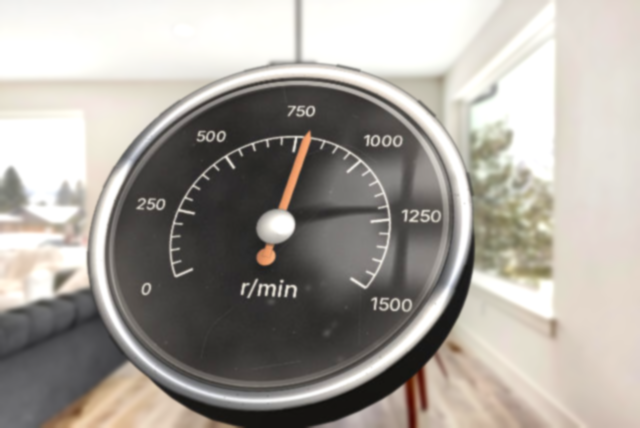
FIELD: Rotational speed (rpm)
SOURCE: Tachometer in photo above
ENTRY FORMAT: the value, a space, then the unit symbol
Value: 800 rpm
